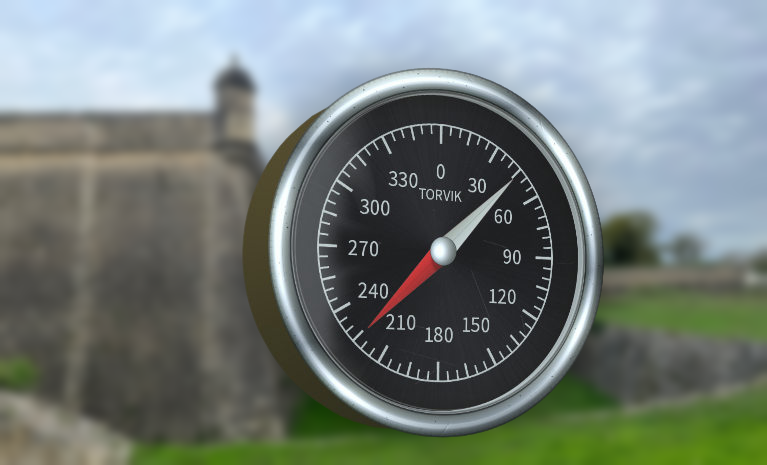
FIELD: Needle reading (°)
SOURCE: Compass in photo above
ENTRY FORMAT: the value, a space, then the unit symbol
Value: 225 °
